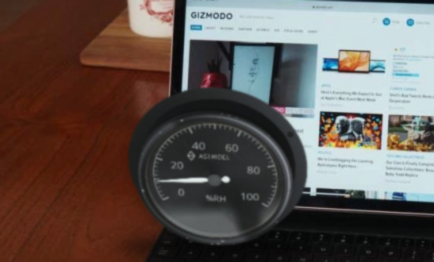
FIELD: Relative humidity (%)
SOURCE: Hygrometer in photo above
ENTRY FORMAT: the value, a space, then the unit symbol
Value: 10 %
